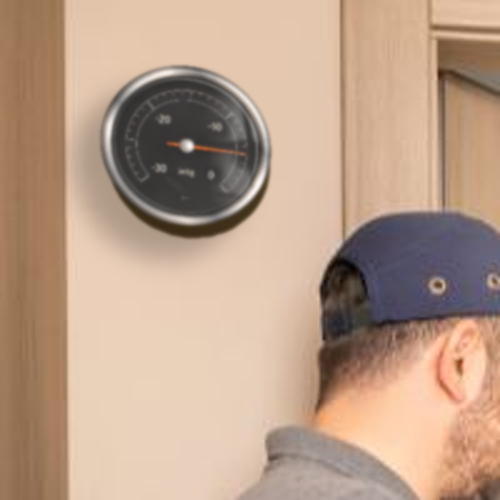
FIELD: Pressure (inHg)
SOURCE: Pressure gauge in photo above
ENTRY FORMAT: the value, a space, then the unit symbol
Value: -5 inHg
